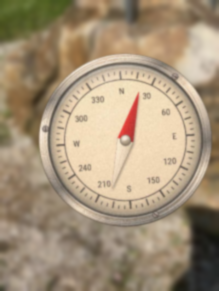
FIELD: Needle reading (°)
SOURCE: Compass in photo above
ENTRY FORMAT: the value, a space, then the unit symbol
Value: 20 °
